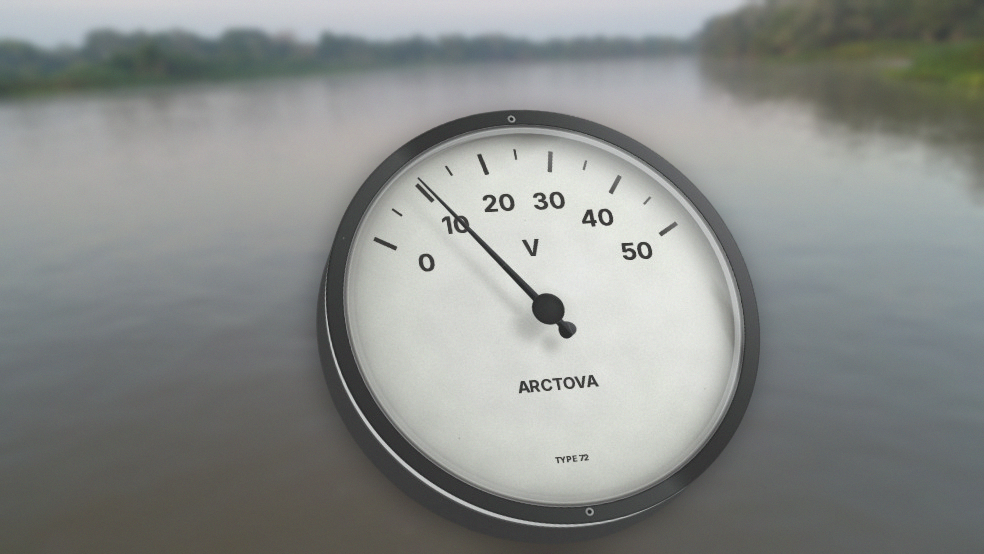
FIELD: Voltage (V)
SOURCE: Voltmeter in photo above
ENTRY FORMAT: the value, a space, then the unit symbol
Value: 10 V
